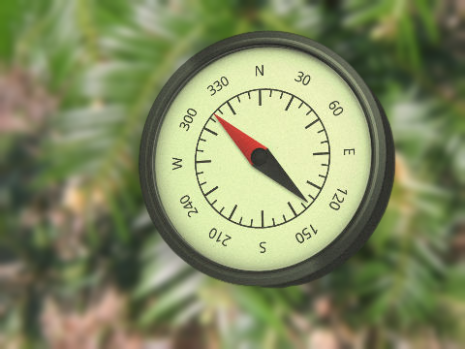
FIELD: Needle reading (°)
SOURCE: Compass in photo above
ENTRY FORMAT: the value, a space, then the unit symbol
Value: 315 °
